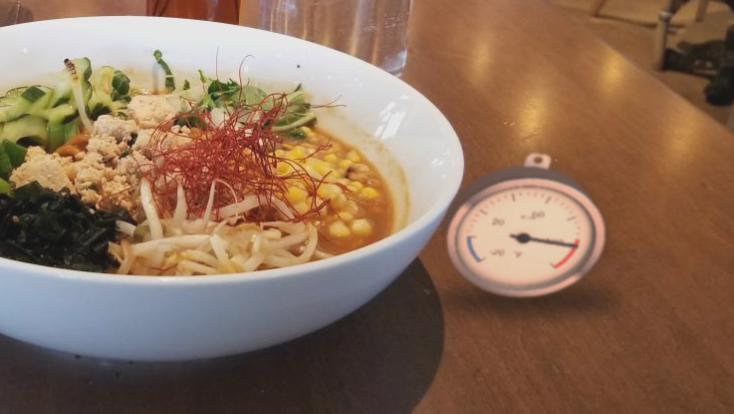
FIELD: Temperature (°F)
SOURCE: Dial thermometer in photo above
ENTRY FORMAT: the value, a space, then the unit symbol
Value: 100 °F
